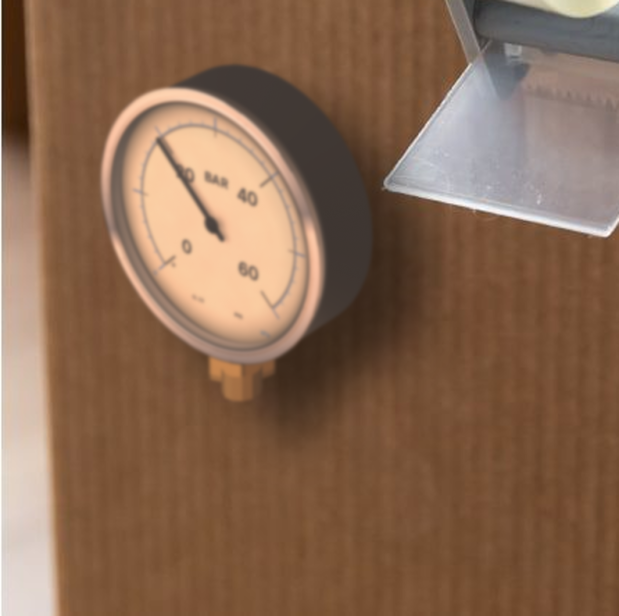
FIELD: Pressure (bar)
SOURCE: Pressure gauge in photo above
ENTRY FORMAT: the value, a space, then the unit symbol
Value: 20 bar
